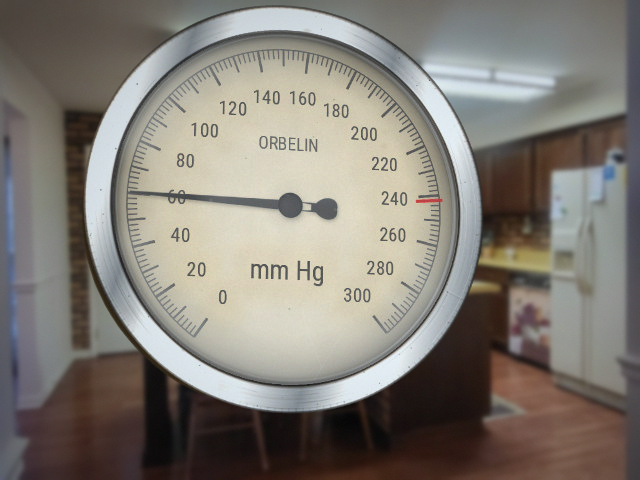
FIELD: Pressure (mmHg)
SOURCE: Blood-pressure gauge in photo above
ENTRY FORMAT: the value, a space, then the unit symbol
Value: 60 mmHg
